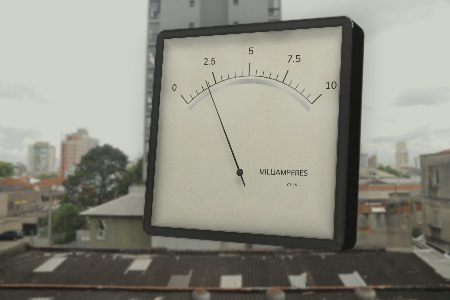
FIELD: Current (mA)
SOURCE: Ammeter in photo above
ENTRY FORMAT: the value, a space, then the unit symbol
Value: 2 mA
